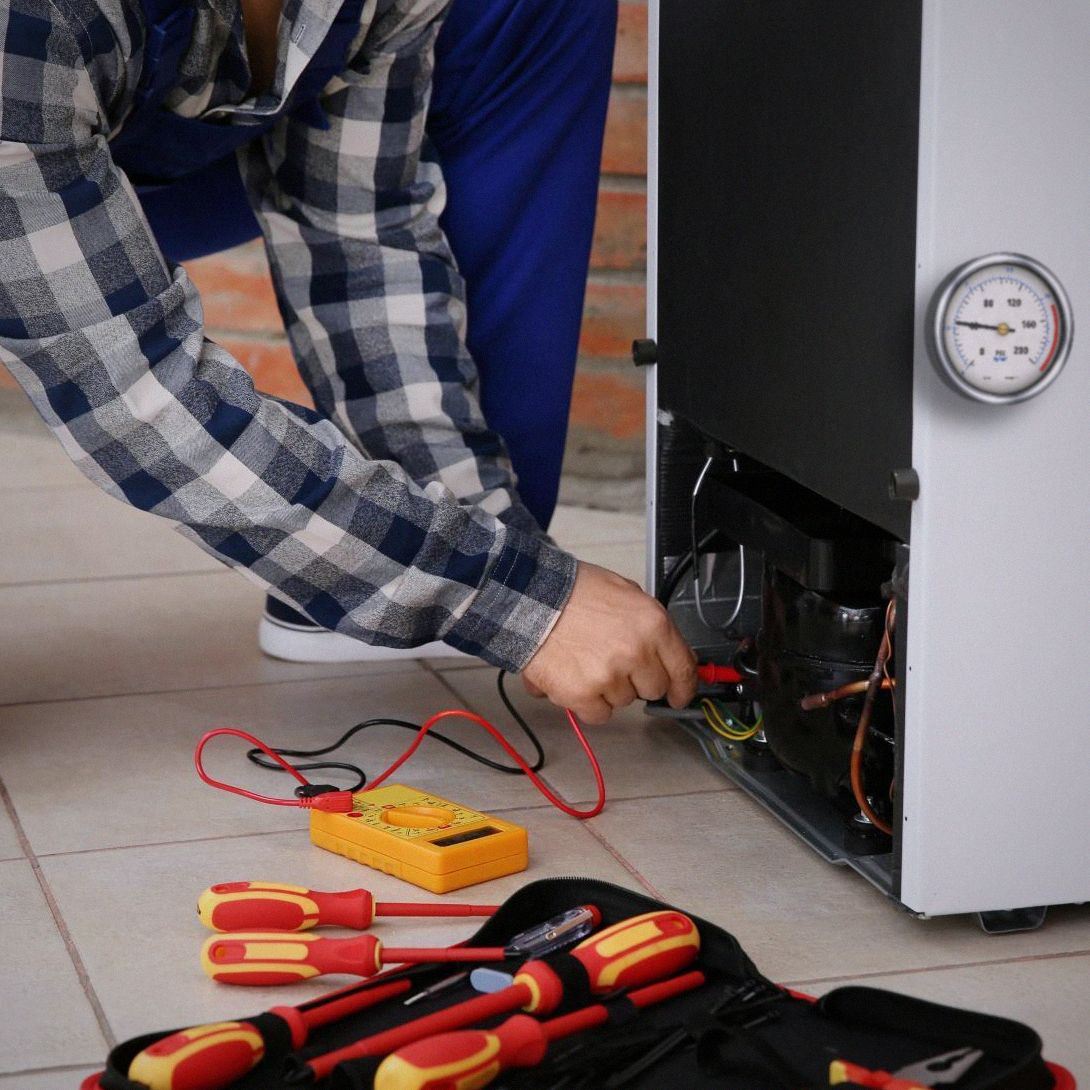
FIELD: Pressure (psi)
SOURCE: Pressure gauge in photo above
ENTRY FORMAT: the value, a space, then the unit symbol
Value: 40 psi
